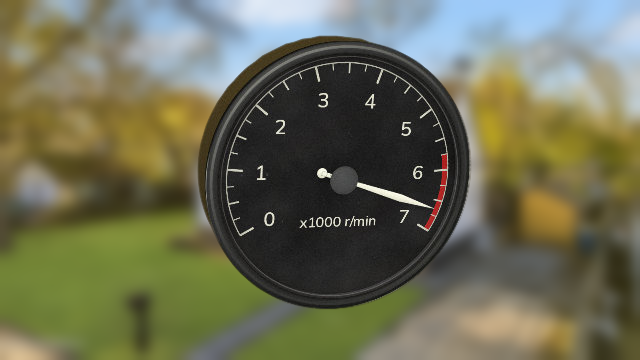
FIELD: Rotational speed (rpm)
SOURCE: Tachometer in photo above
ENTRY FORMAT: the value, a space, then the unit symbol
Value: 6625 rpm
